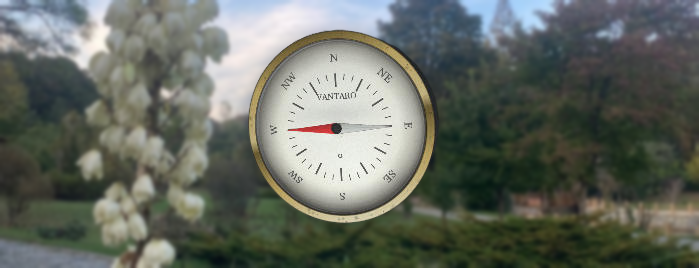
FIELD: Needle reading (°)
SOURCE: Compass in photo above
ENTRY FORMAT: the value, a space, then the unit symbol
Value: 270 °
